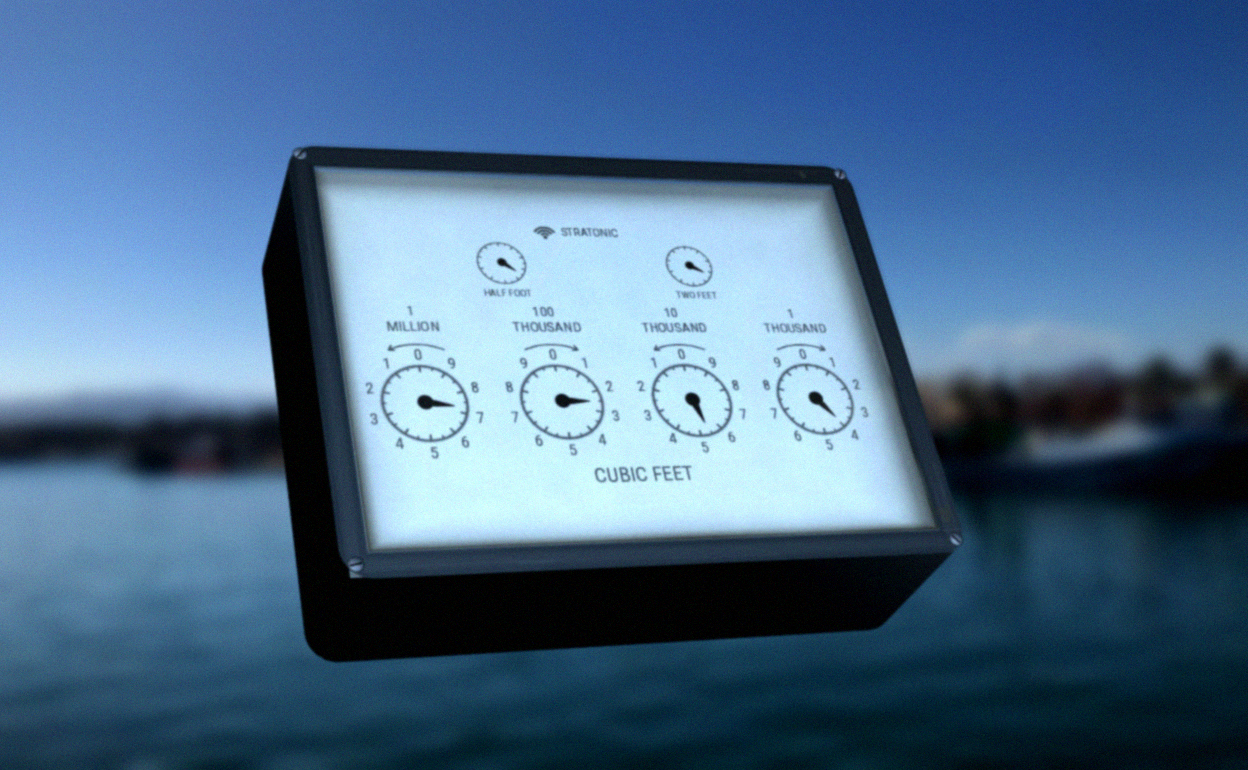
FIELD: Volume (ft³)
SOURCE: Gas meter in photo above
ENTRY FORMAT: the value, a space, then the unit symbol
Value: 725400 ft³
